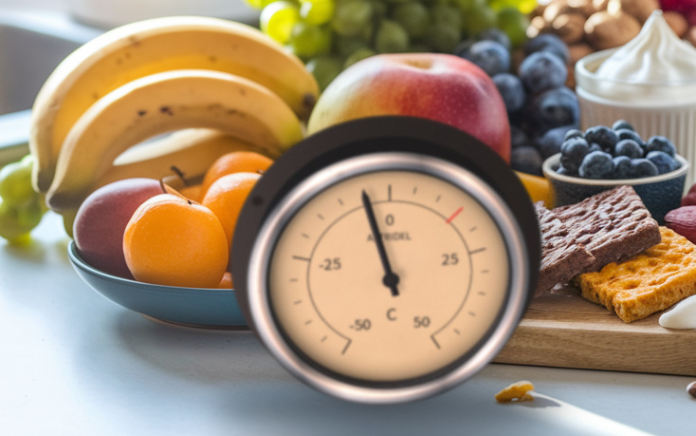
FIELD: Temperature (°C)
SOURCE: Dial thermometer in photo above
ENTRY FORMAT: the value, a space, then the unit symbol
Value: -5 °C
